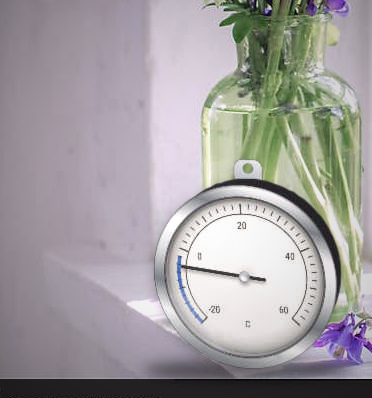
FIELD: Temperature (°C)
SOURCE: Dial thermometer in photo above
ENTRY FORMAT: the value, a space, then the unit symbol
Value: -4 °C
